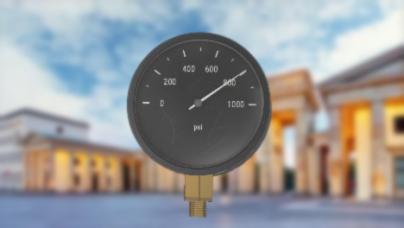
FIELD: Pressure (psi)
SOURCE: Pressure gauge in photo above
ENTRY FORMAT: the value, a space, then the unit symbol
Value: 800 psi
